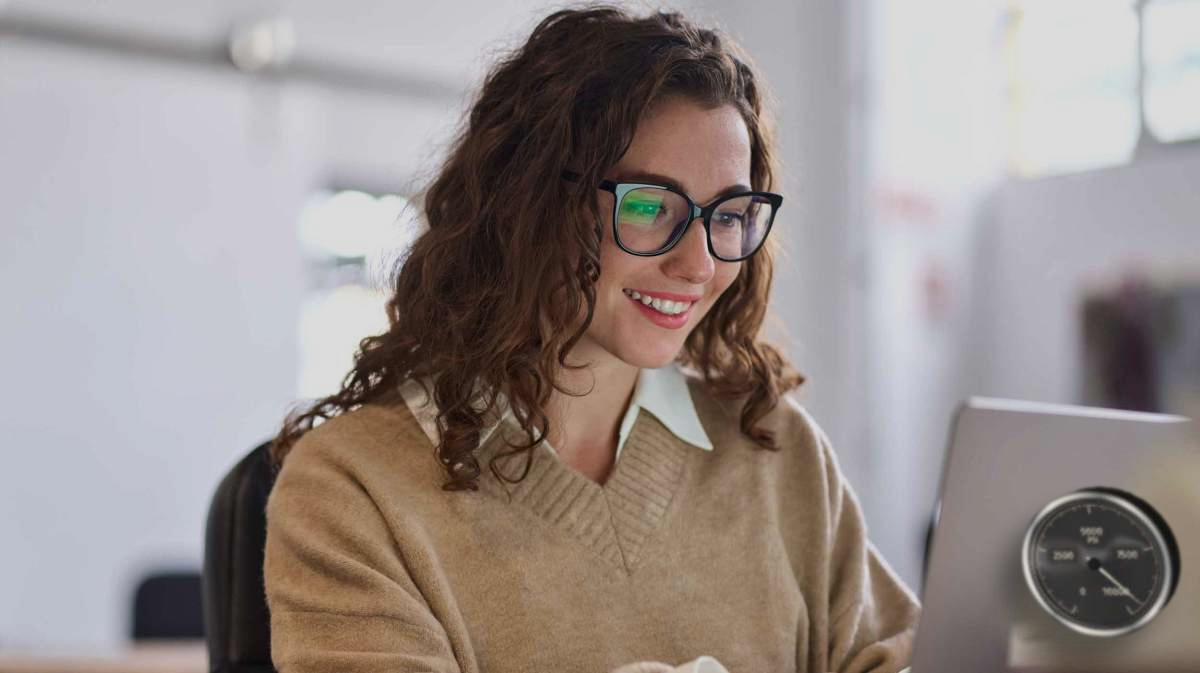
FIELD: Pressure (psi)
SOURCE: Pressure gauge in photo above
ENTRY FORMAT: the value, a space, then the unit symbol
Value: 9500 psi
